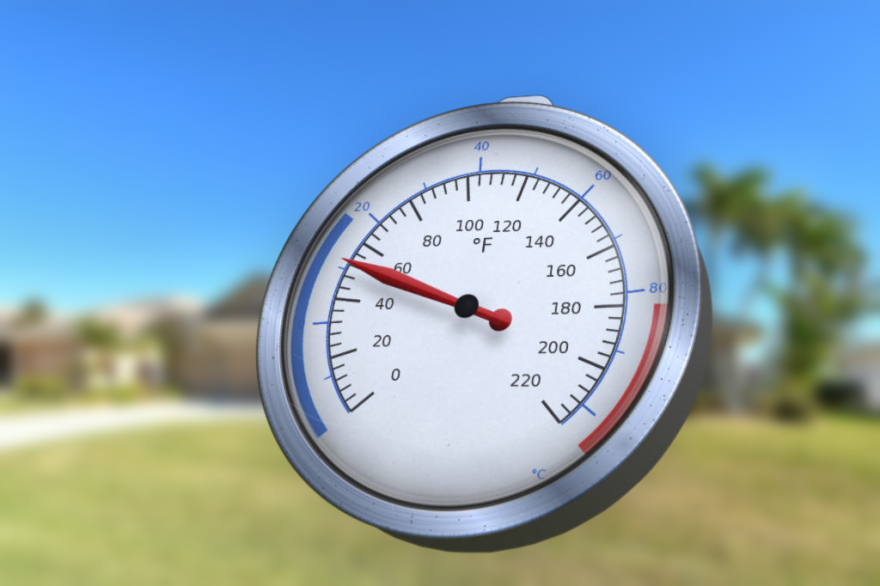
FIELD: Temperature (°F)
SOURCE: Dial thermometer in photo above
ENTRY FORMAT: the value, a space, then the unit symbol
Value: 52 °F
